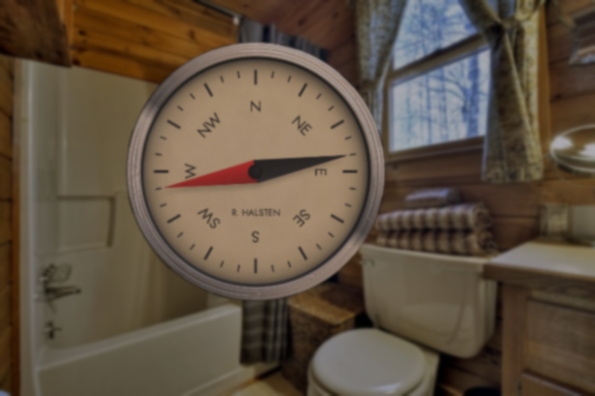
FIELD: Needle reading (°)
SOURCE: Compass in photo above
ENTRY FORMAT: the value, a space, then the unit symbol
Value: 260 °
